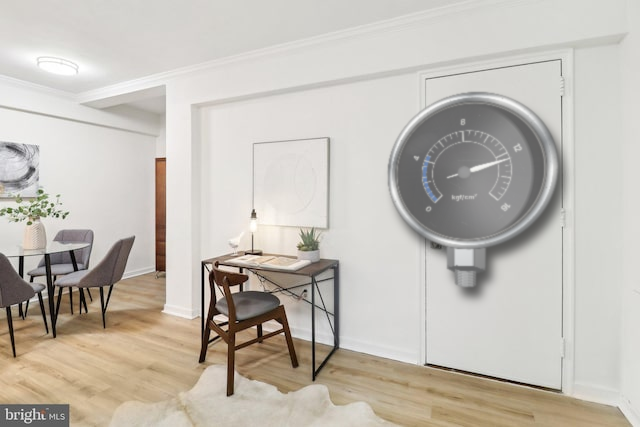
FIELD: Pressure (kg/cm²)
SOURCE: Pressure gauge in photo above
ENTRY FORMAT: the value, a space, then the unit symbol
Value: 12.5 kg/cm²
